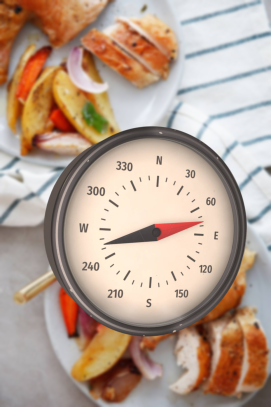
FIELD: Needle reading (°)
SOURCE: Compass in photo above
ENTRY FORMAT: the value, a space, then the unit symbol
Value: 75 °
